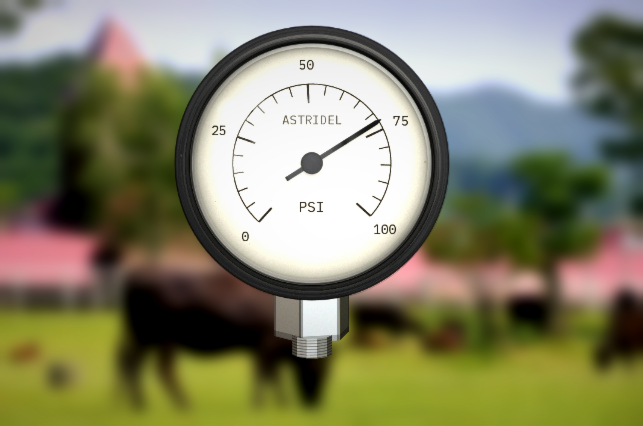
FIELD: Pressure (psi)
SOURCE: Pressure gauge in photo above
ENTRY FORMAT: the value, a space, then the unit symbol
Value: 72.5 psi
